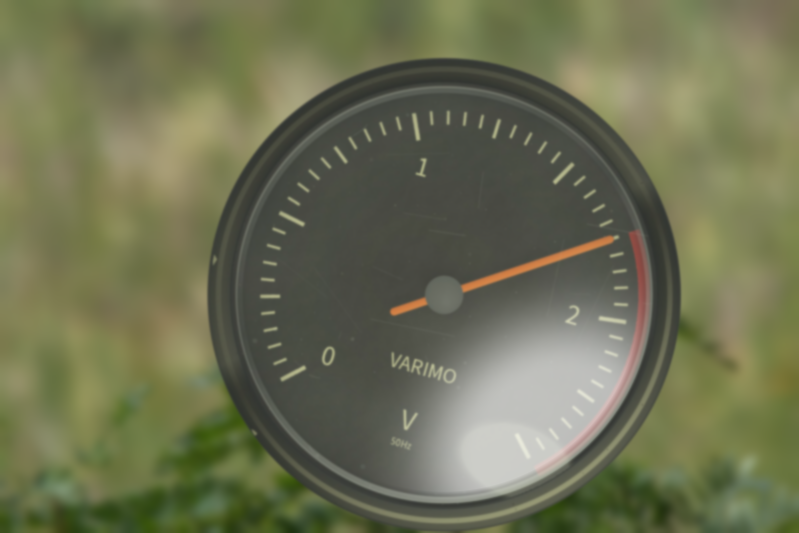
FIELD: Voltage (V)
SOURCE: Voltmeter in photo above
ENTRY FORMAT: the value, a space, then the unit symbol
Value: 1.75 V
